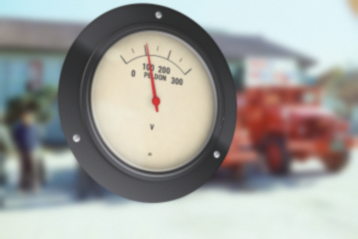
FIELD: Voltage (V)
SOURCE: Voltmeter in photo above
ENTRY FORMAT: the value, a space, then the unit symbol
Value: 100 V
